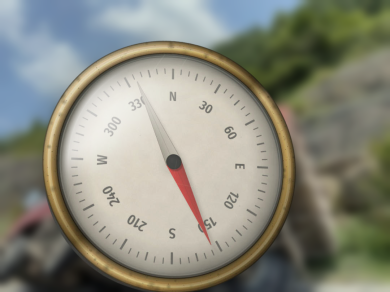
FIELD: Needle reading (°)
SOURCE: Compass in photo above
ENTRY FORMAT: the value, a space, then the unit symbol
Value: 155 °
